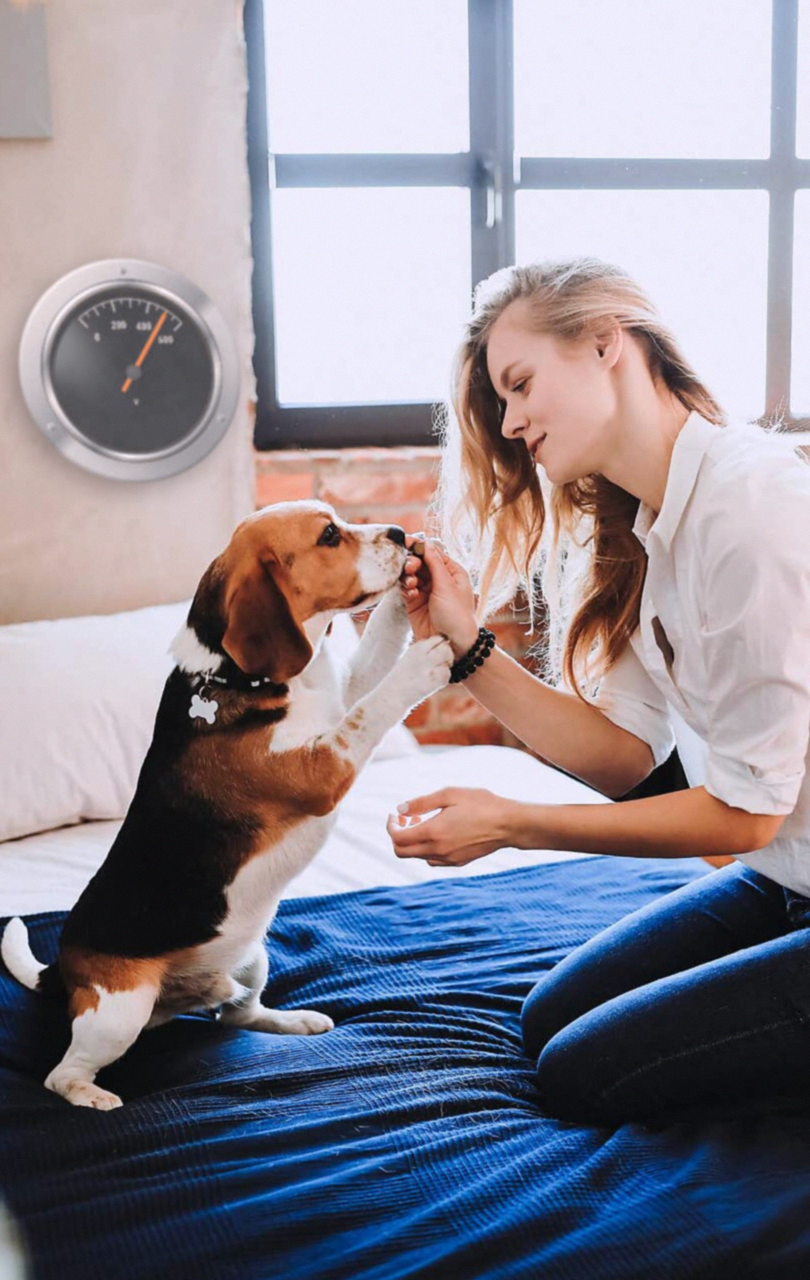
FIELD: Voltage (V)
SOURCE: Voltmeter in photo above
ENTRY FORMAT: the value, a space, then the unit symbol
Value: 500 V
